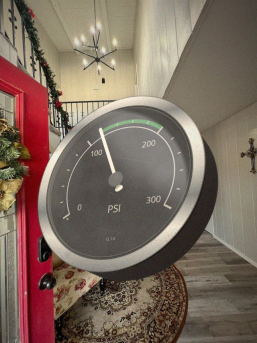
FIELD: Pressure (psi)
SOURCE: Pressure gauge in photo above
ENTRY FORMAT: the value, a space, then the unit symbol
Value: 120 psi
